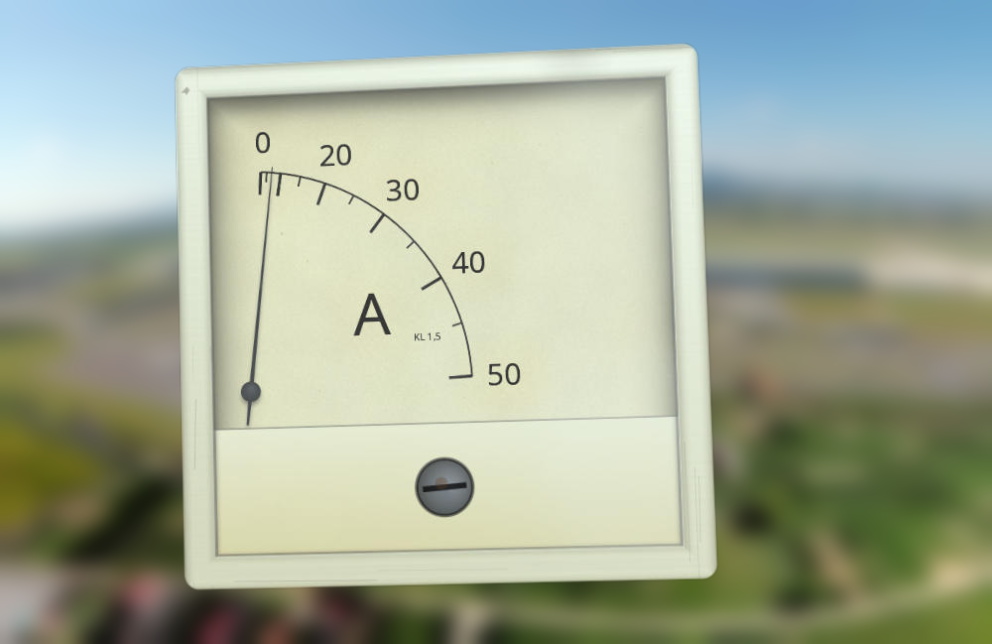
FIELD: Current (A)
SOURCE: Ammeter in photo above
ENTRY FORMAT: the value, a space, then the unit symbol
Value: 7.5 A
